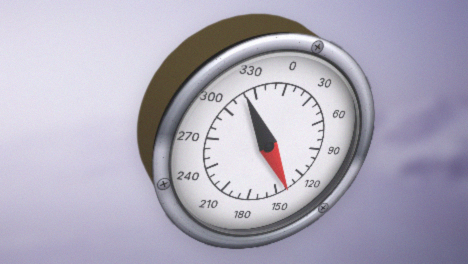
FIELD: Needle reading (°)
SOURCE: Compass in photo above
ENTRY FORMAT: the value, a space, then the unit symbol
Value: 140 °
